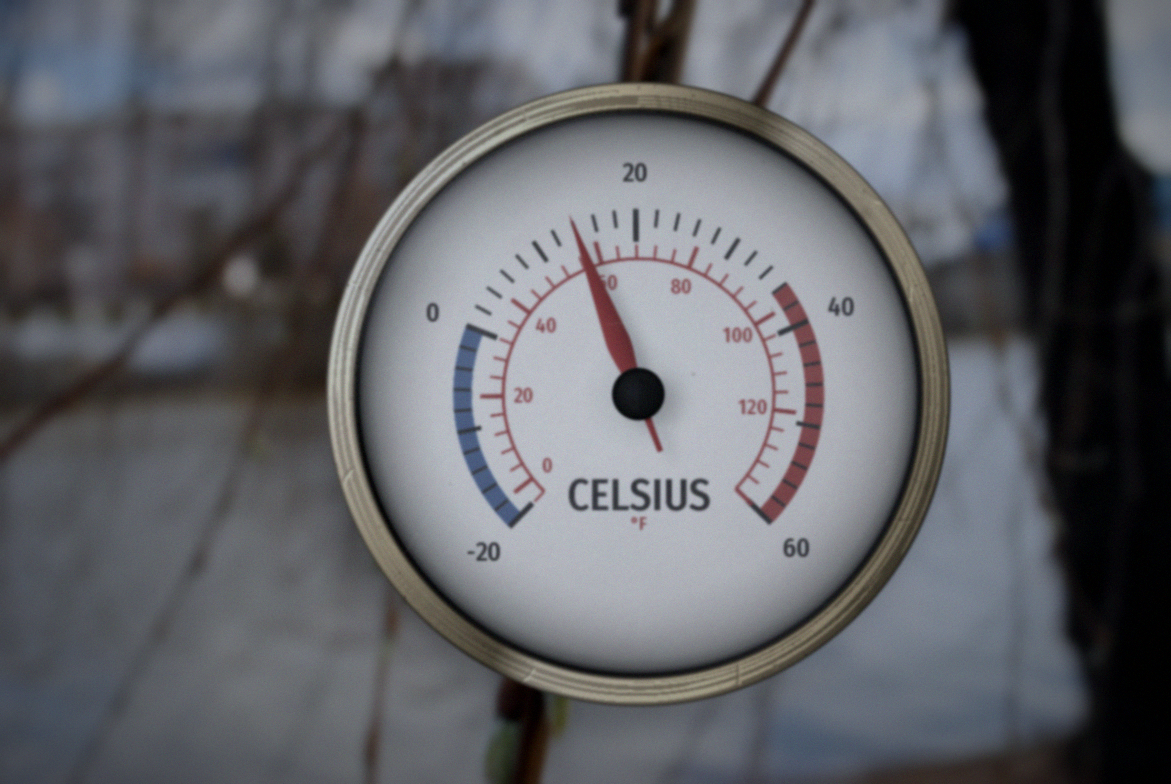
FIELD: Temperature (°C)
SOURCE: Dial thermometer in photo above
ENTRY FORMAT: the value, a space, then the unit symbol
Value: 14 °C
